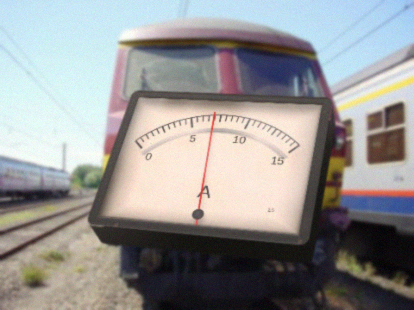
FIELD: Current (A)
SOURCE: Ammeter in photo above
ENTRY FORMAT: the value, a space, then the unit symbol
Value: 7 A
